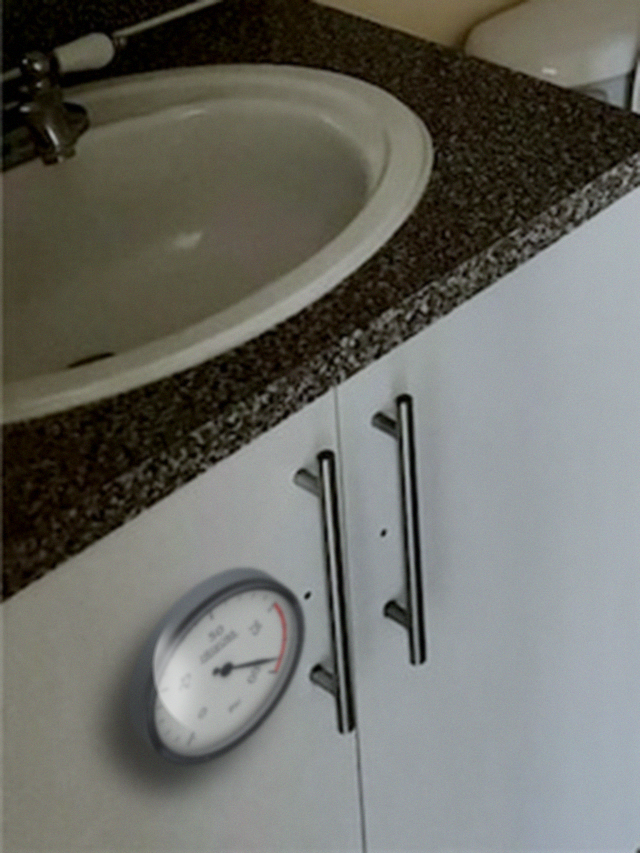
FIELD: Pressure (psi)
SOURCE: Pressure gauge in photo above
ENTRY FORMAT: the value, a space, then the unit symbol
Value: 95 psi
